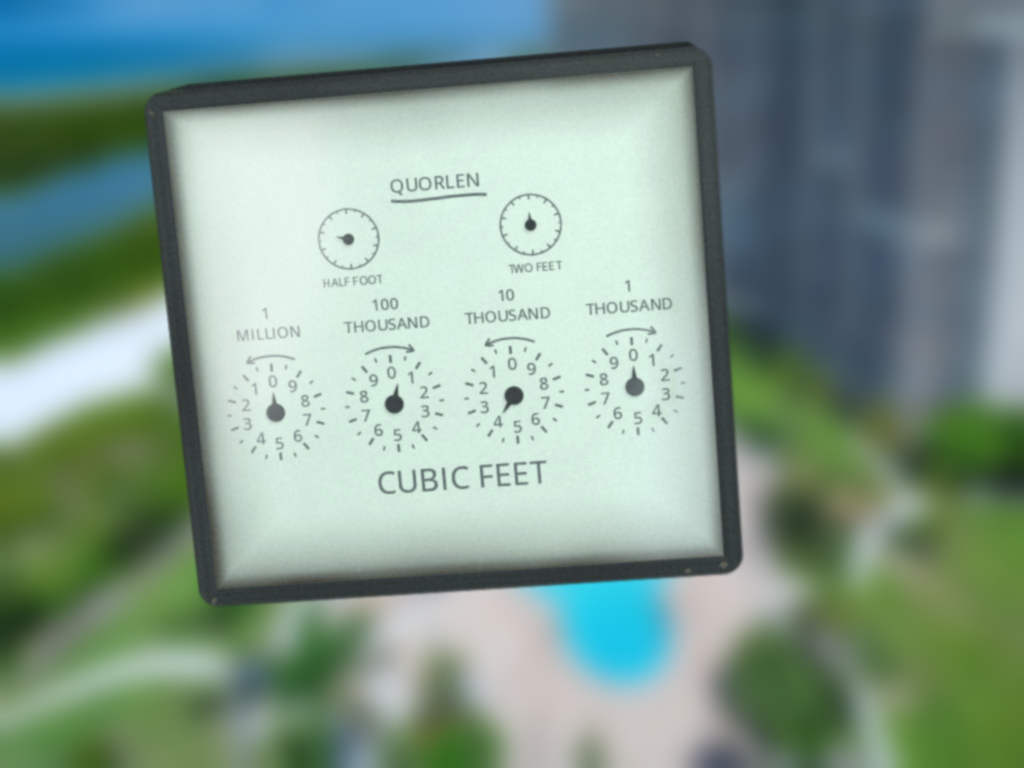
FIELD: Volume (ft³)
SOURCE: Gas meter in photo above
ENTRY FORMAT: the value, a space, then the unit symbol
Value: 4000 ft³
